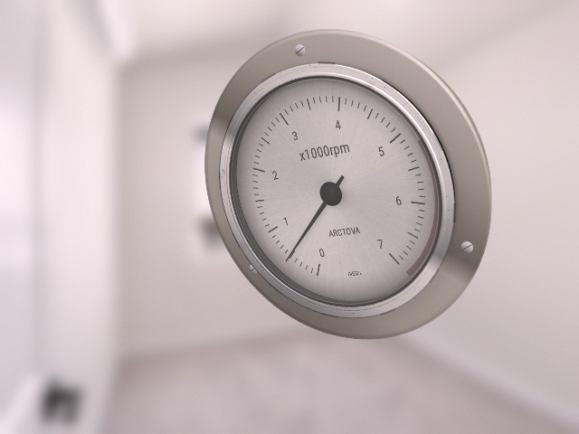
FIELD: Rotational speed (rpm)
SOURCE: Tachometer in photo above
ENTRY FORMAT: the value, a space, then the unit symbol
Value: 500 rpm
